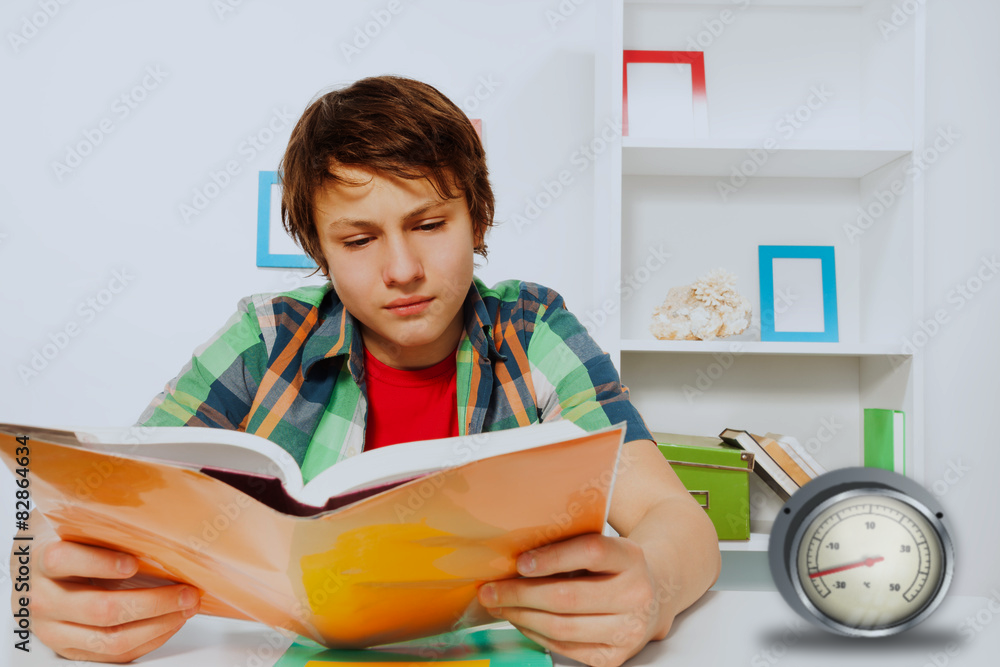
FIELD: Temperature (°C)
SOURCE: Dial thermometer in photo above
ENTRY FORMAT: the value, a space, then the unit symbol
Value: -22 °C
